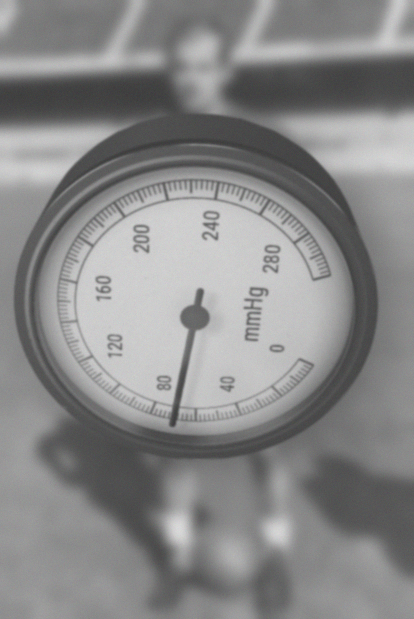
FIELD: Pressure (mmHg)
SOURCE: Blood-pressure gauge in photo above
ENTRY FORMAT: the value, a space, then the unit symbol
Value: 70 mmHg
